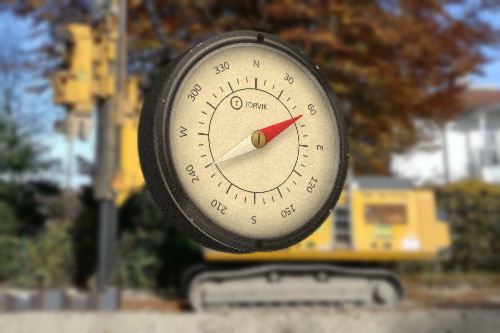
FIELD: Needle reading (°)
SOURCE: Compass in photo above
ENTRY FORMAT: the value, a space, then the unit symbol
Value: 60 °
